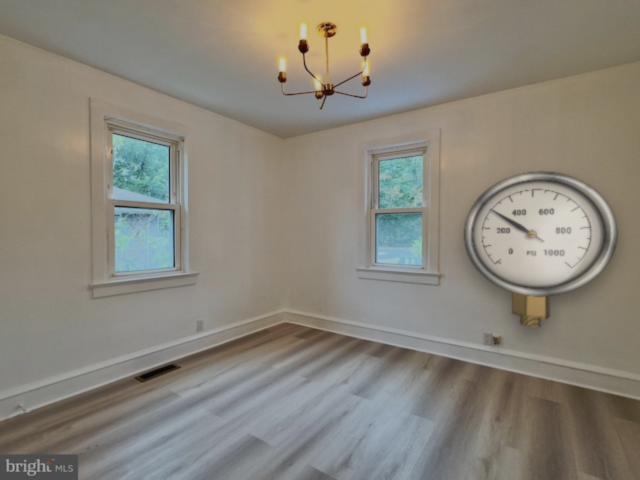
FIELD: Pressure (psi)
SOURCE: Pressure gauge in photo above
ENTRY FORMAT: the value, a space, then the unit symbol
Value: 300 psi
